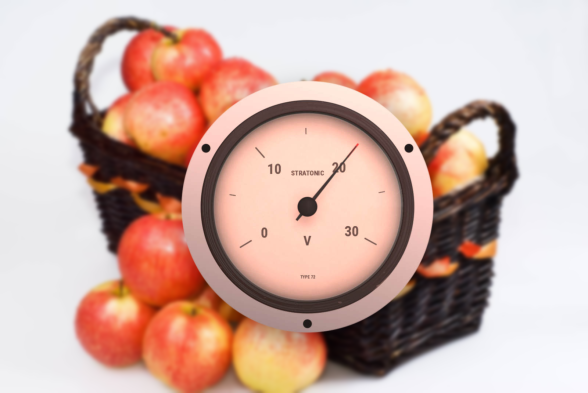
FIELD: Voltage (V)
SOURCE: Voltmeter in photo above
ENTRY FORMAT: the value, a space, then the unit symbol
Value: 20 V
